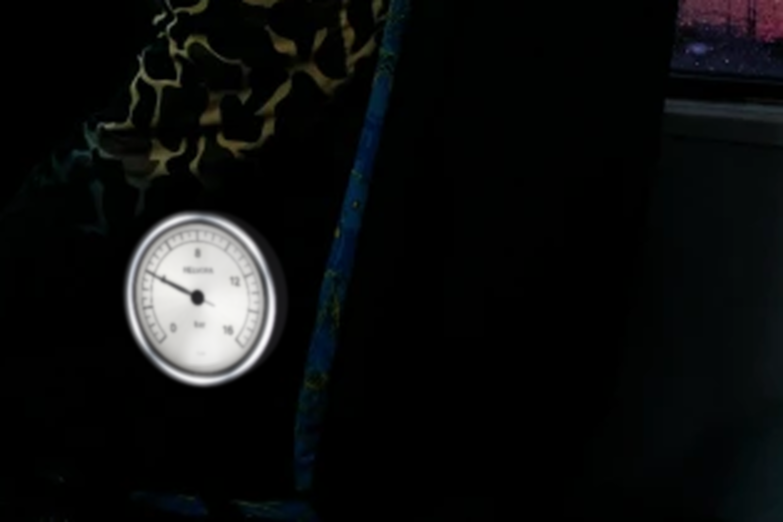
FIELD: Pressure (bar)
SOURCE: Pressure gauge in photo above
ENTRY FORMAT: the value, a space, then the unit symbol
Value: 4 bar
